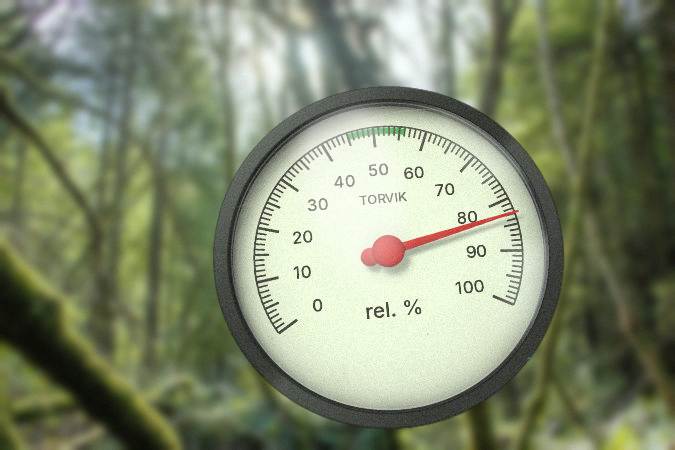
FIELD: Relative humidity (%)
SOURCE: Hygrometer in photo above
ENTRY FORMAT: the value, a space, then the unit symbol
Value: 83 %
